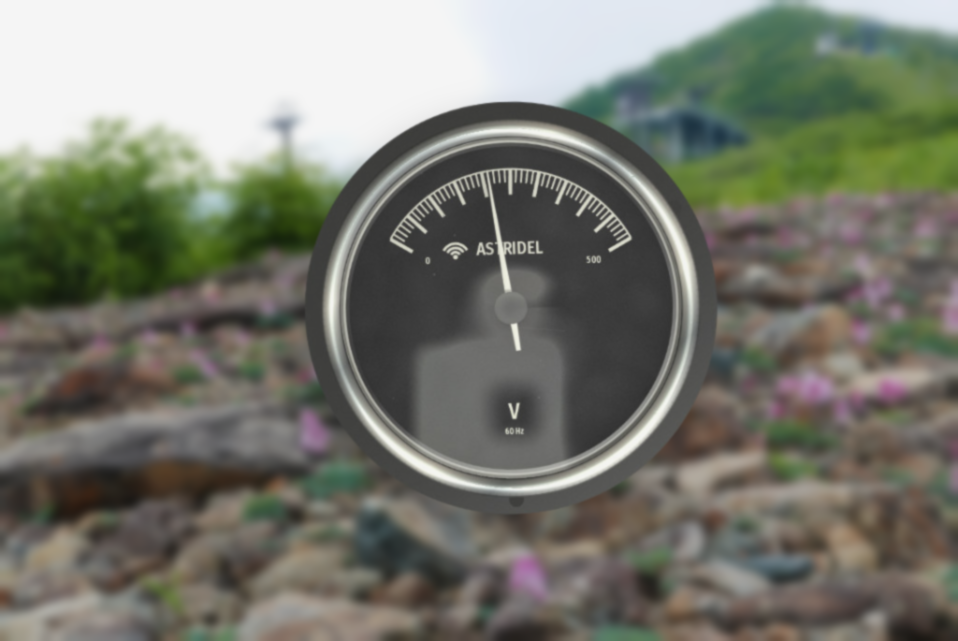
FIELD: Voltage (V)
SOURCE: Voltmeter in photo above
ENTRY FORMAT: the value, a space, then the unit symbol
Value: 210 V
